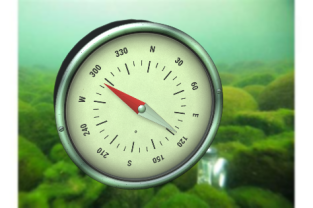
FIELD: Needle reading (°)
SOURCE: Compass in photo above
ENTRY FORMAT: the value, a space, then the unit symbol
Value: 295 °
